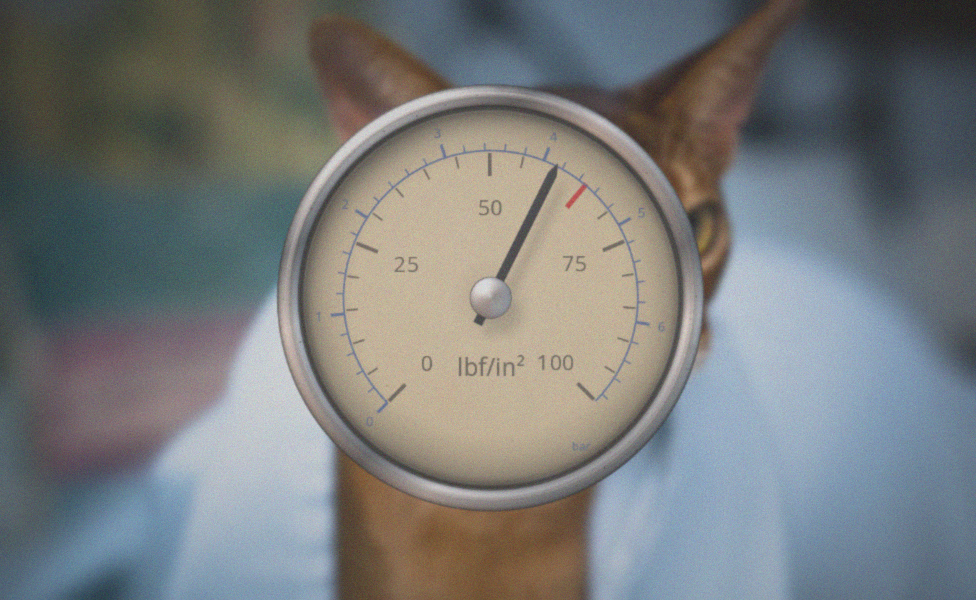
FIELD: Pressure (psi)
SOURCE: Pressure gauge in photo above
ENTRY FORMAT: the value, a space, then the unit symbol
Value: 60 psi
